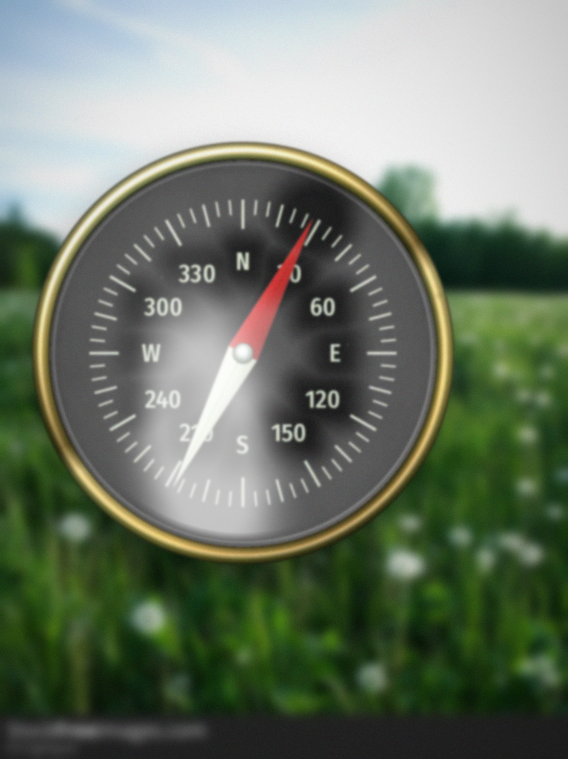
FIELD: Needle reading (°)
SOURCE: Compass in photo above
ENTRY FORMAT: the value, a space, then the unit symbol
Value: 27.5 °
